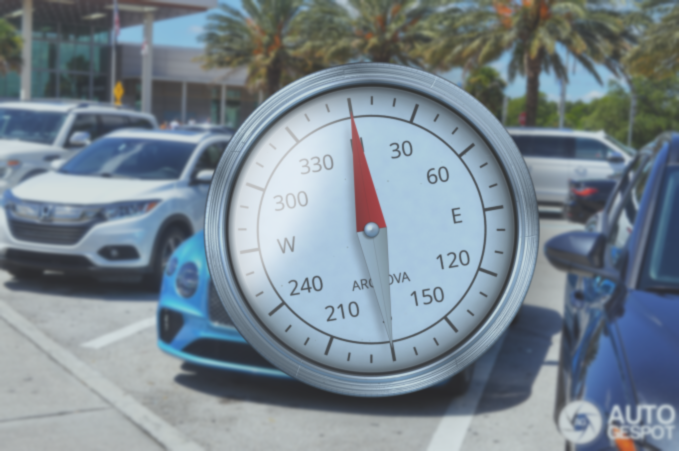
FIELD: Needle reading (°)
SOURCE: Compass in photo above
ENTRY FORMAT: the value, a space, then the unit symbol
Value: 0 °
